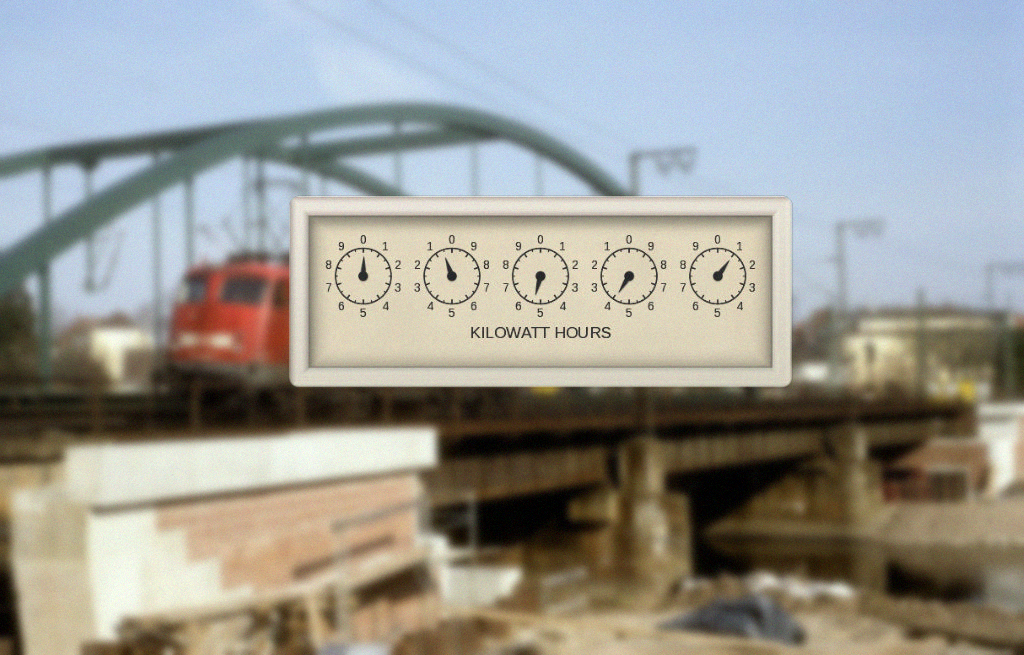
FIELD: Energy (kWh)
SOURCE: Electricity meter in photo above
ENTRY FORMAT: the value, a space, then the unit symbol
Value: 541 kWh
